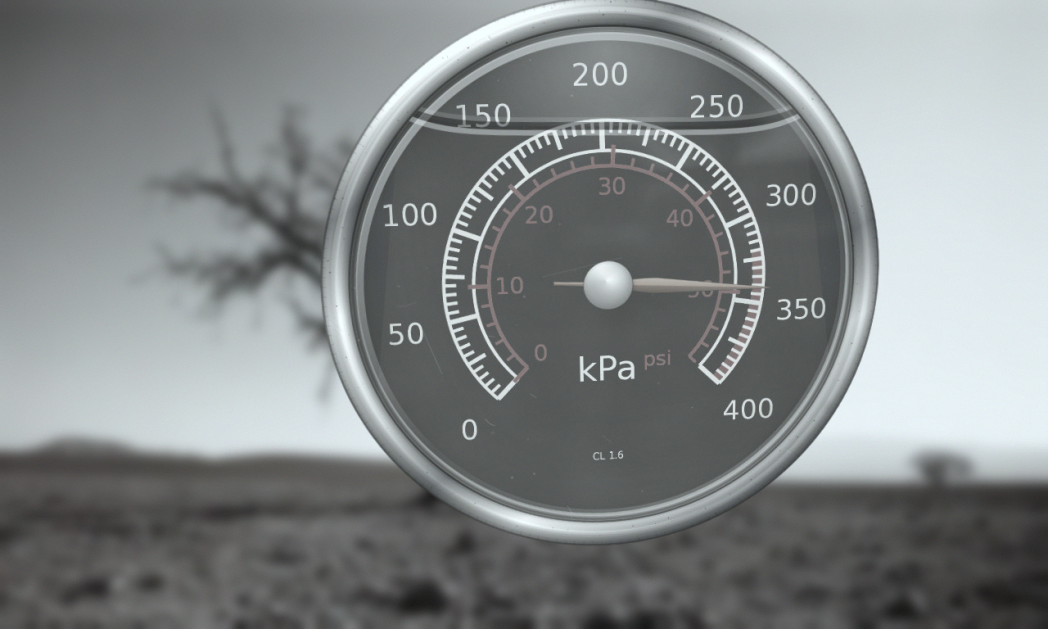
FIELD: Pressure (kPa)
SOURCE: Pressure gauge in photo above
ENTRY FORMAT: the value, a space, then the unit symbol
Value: 340 kPa
